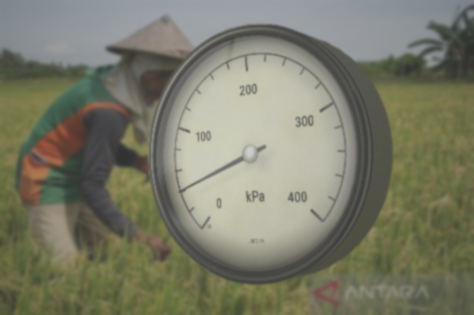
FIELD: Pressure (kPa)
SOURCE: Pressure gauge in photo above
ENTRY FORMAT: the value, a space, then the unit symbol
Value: 40 kPa
